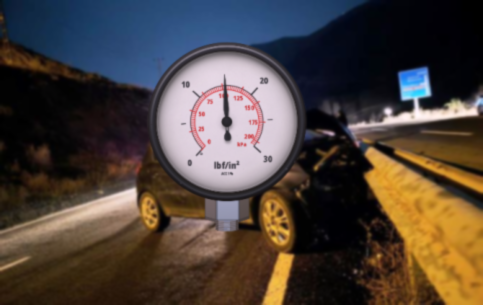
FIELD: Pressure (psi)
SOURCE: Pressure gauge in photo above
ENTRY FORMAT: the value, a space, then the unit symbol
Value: 15 psi
